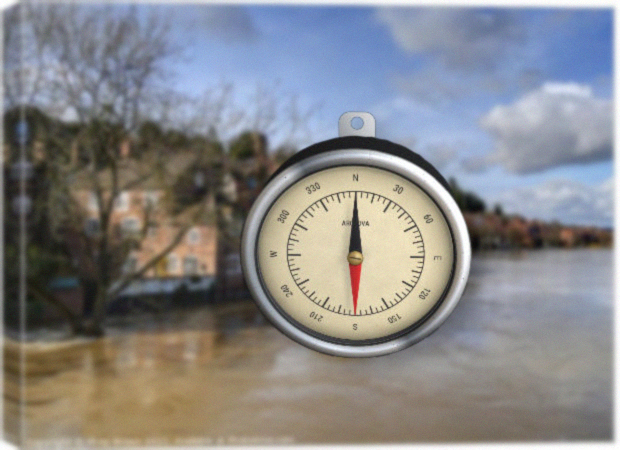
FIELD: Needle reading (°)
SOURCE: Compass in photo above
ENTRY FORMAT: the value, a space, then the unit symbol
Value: 180 °
